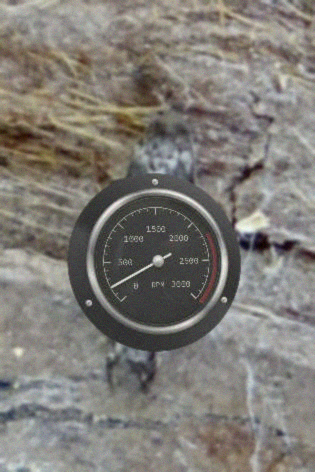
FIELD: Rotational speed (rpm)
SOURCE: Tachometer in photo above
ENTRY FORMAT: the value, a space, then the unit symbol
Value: 200 rpm
